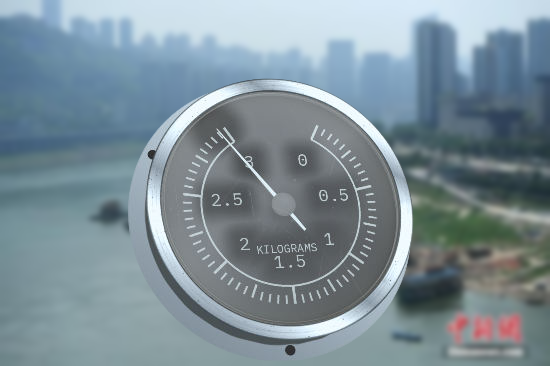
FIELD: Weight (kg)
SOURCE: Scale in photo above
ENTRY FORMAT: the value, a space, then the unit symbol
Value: 2.95 kg
